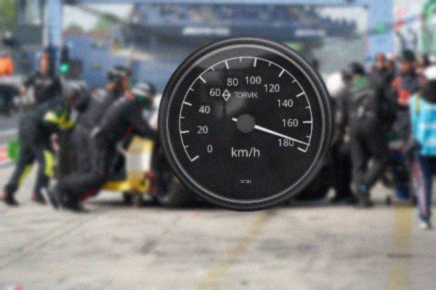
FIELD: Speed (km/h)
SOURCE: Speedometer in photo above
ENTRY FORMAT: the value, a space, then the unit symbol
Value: 175 km/h
